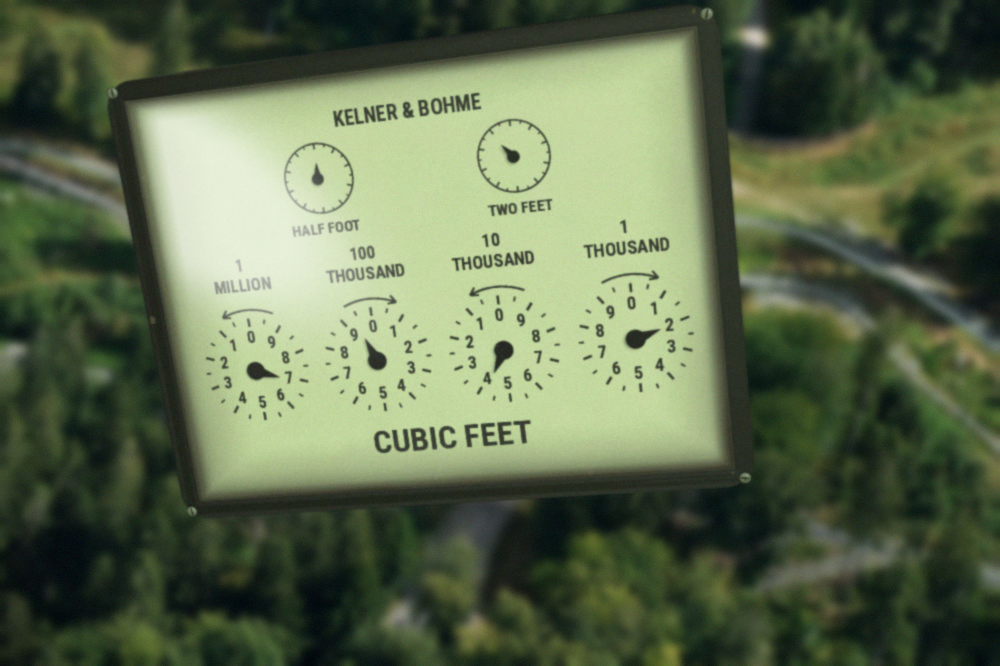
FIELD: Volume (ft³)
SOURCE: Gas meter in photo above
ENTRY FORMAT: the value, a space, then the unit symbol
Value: 694200 ft³
